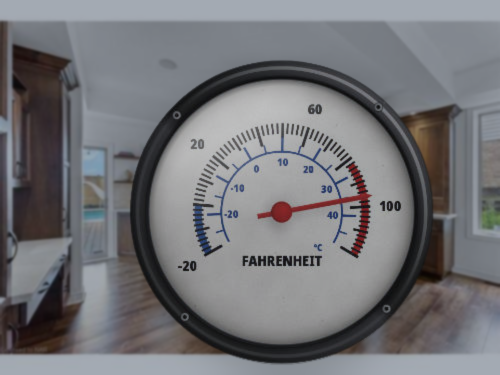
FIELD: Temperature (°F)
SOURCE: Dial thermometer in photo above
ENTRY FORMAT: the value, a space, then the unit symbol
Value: 96 °F
